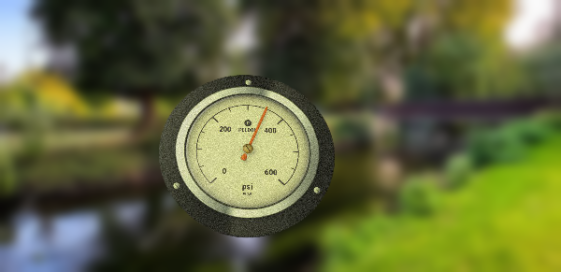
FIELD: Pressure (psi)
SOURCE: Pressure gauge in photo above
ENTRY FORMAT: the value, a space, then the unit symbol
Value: 350 psi
